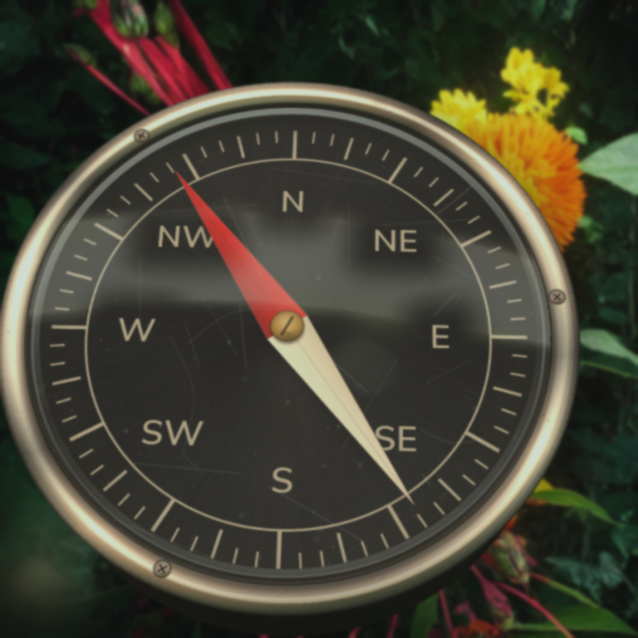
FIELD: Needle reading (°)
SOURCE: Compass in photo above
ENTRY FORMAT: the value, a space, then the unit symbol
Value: 325 °
